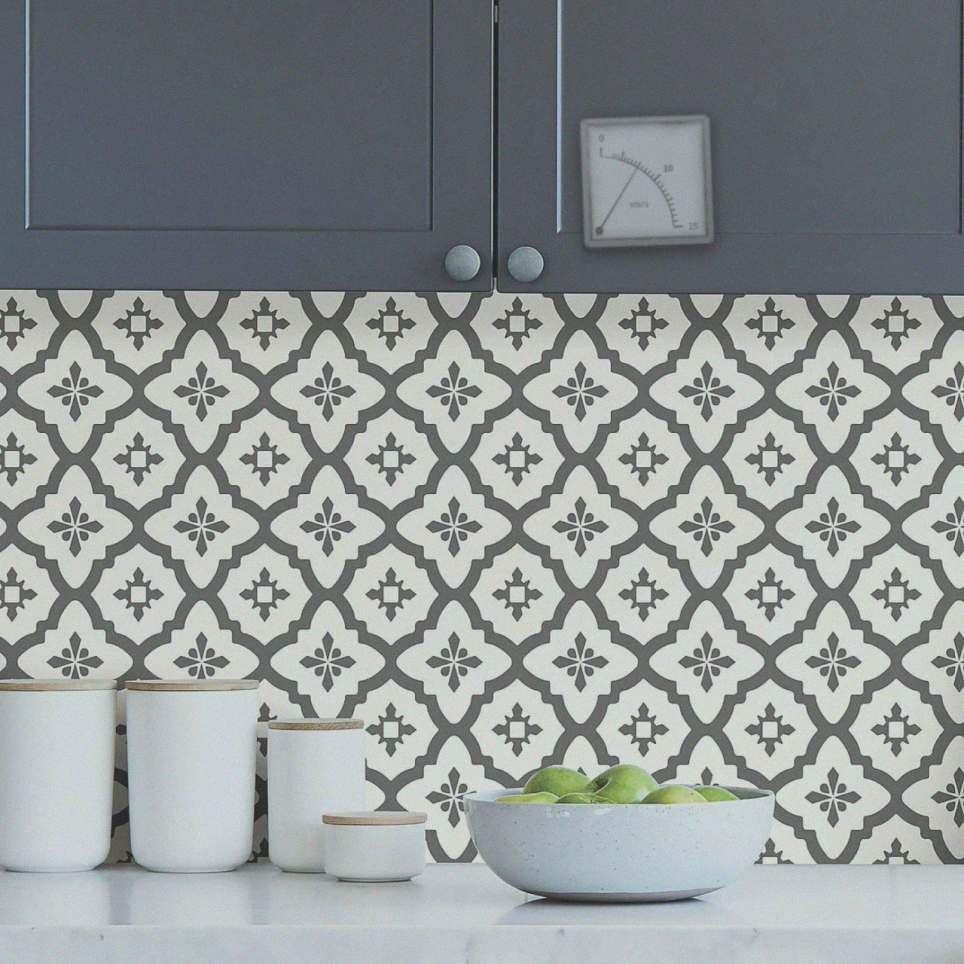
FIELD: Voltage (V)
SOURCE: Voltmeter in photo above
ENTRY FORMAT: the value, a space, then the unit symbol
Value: 7.5 V
